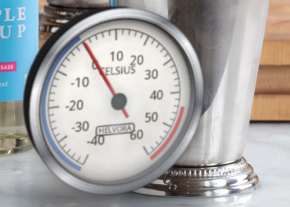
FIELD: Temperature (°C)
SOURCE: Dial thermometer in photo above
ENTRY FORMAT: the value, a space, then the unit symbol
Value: 0 °C
